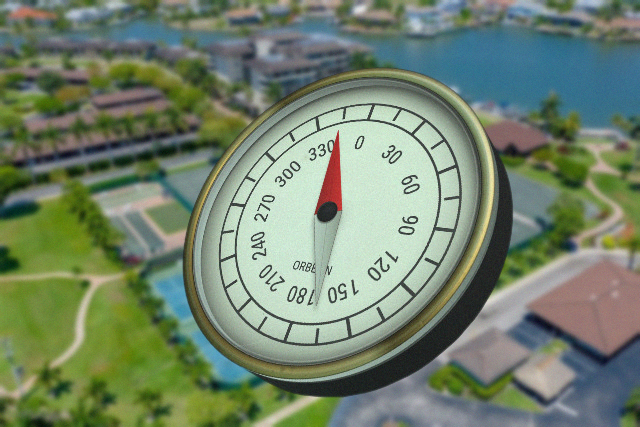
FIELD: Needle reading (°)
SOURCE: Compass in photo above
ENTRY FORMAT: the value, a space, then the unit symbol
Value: 345 °
